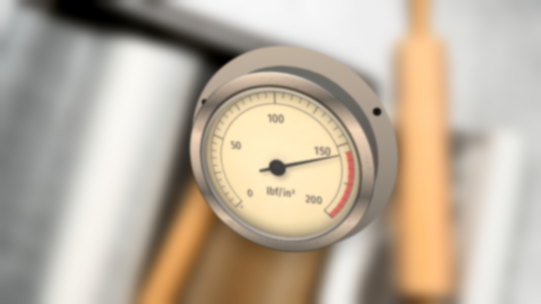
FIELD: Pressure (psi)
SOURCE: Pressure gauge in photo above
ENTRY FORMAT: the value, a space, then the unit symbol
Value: 155 psi
